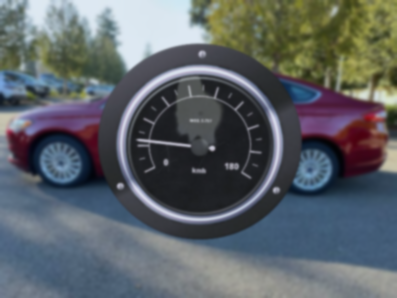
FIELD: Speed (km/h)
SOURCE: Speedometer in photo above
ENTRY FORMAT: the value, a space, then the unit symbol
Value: 25 km/h
